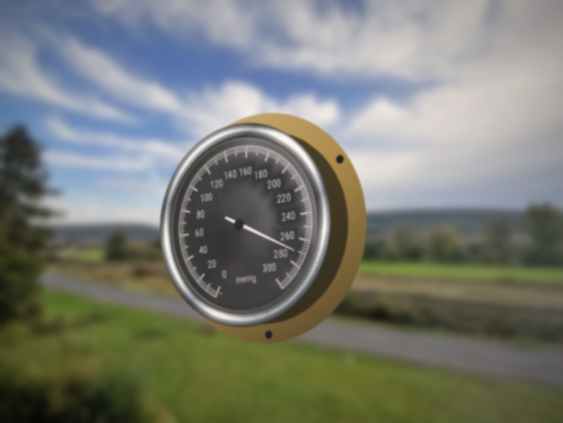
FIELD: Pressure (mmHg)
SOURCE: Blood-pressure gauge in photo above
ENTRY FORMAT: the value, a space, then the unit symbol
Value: 270 mmHg
